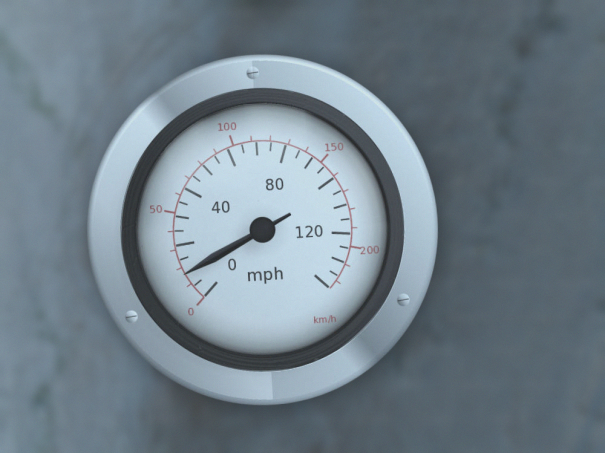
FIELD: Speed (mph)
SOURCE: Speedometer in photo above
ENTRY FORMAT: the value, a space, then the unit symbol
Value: 10 mph
